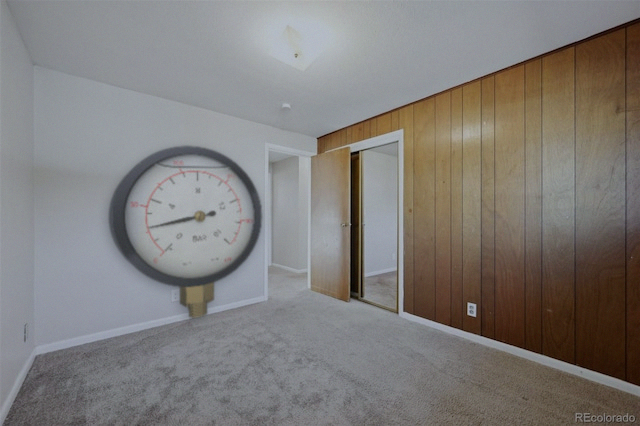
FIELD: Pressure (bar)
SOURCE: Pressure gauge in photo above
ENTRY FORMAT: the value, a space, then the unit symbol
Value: 2 bar
